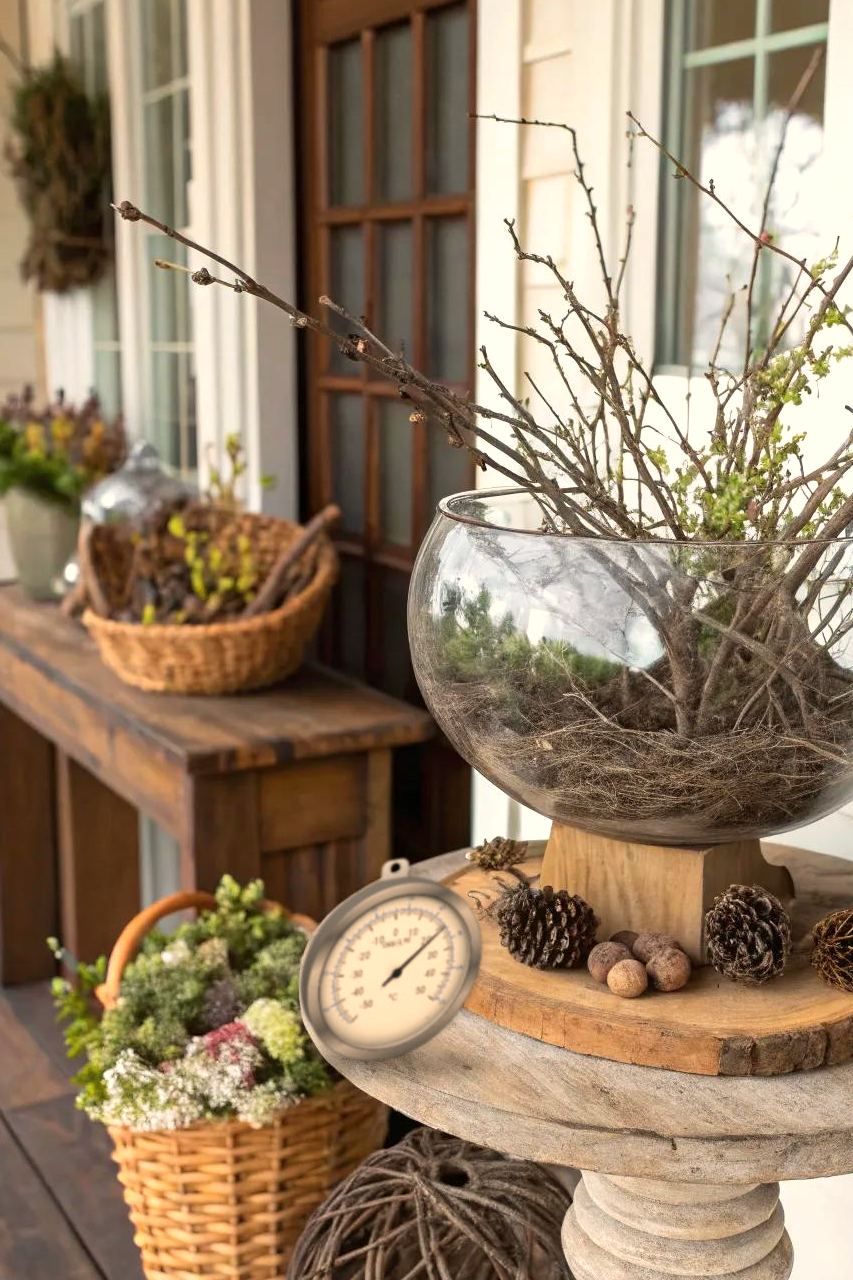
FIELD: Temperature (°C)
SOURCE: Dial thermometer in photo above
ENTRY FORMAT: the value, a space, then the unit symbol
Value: 20 °C
